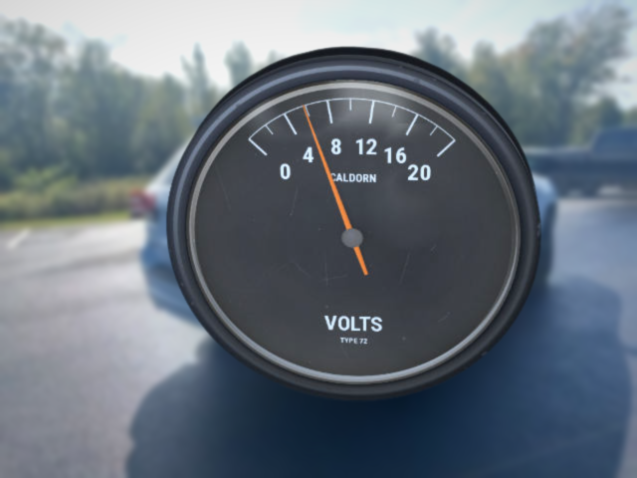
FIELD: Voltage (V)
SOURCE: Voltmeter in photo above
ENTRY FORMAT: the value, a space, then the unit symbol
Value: 6 V
